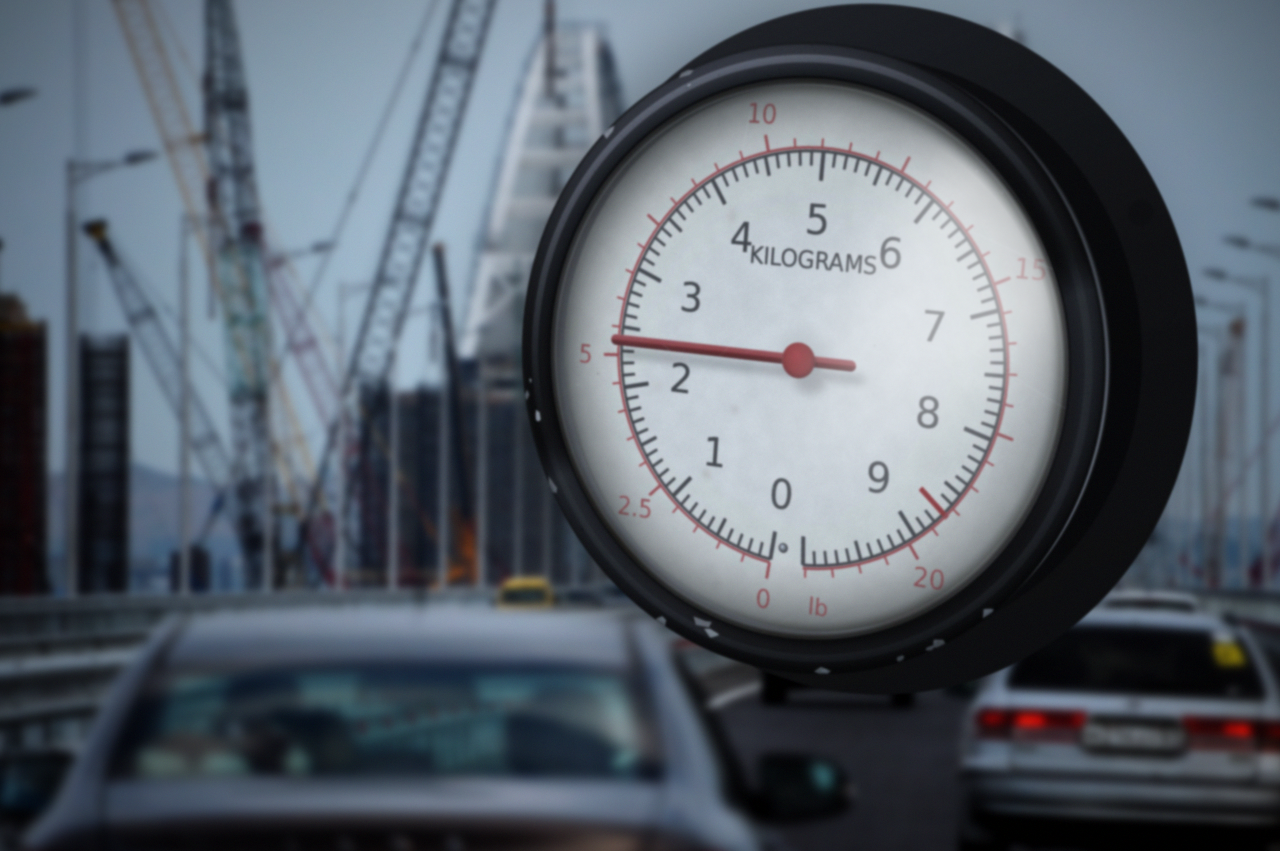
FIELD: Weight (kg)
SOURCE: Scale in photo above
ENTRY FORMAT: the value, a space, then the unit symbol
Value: 2.4 kg
